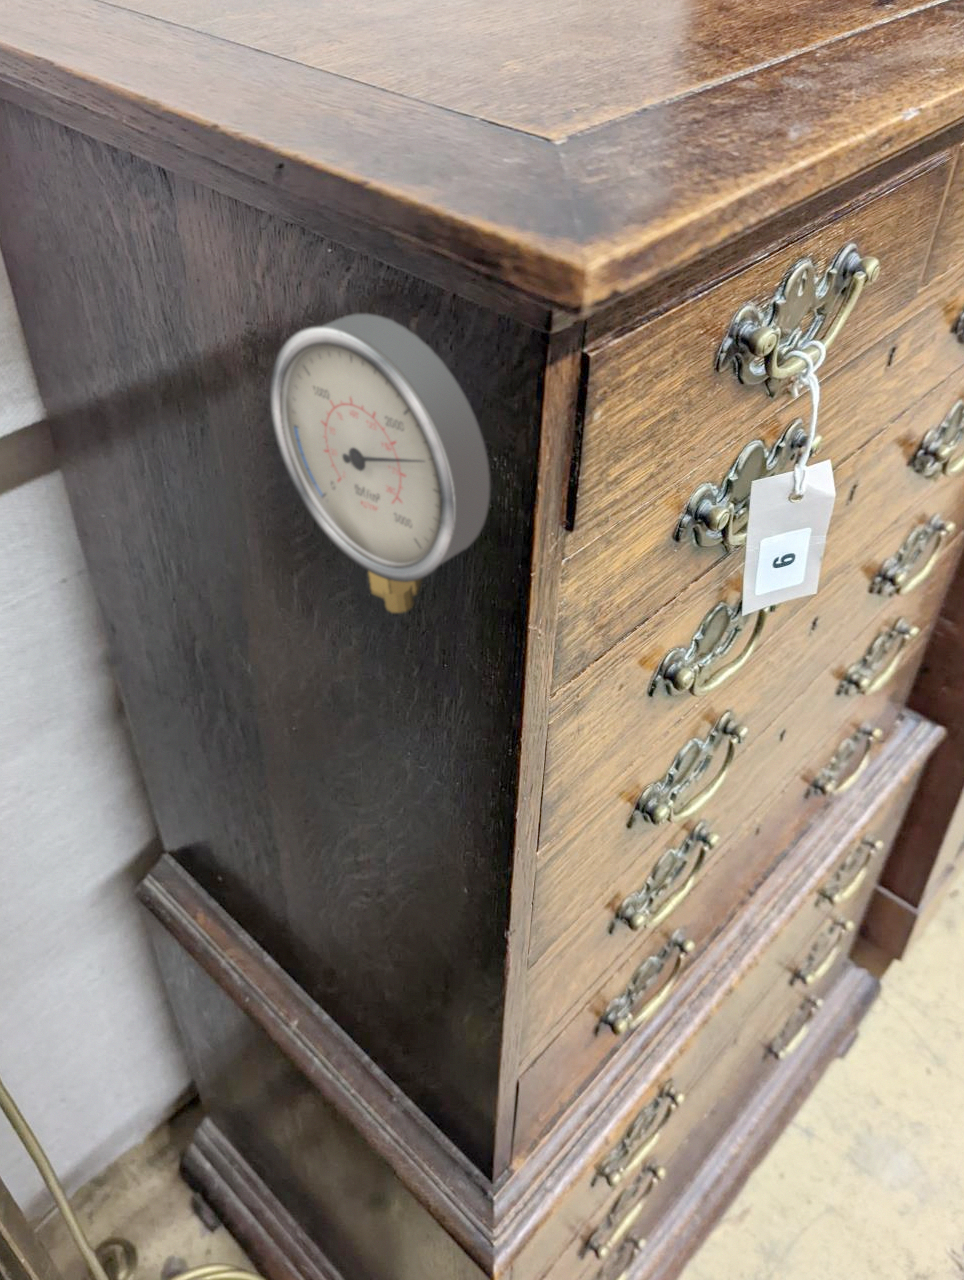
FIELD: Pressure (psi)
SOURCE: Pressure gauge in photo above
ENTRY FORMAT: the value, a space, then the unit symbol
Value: 2300 psi
